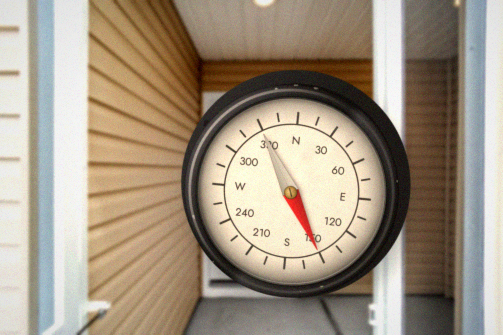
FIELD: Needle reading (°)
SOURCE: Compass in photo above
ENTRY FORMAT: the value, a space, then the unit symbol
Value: 150 °
